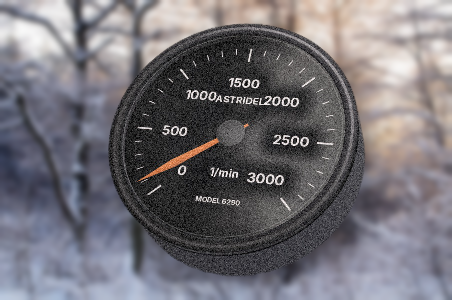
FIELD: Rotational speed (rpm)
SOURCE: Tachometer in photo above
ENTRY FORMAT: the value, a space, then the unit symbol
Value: 100 rpm
